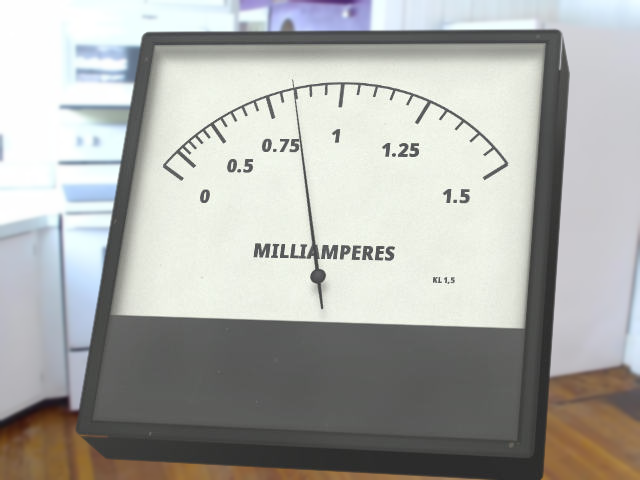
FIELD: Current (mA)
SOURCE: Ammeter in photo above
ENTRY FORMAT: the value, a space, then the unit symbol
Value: 0.85 mA
